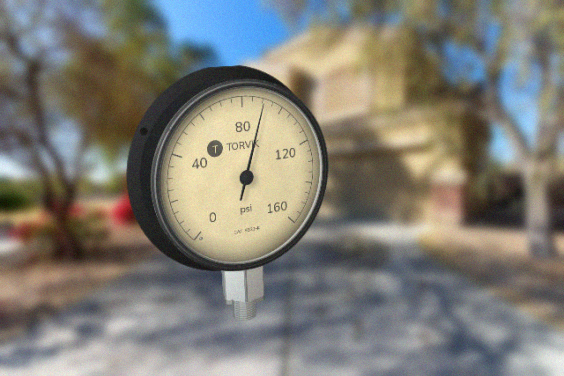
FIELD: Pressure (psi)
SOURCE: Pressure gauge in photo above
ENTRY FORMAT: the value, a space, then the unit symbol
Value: 90 psi
